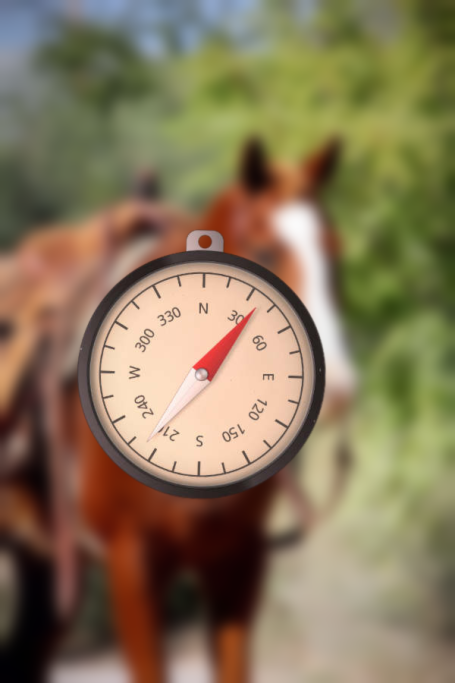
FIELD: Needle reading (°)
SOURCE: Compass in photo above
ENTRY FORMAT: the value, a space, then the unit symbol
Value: 37.5 °
